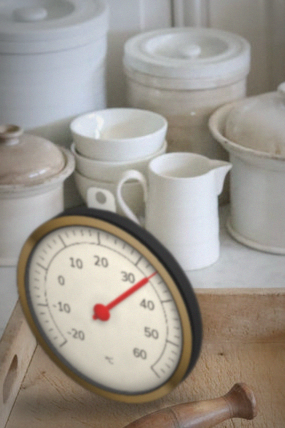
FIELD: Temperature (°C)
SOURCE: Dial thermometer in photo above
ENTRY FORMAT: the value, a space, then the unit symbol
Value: 34 °C
